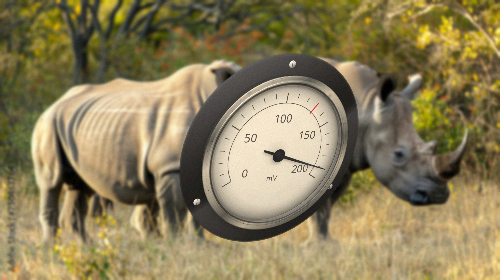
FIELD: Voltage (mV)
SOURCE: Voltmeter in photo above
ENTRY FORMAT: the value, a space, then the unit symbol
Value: 190 mV
